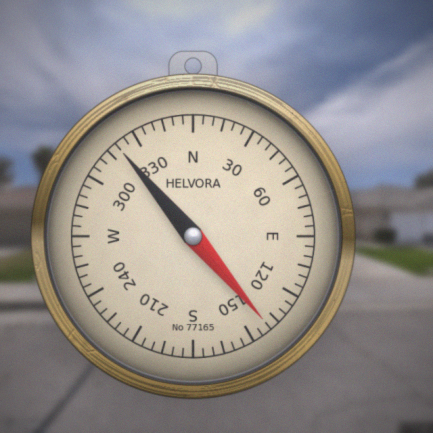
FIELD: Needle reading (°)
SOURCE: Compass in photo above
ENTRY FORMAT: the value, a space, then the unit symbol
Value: 140 °
